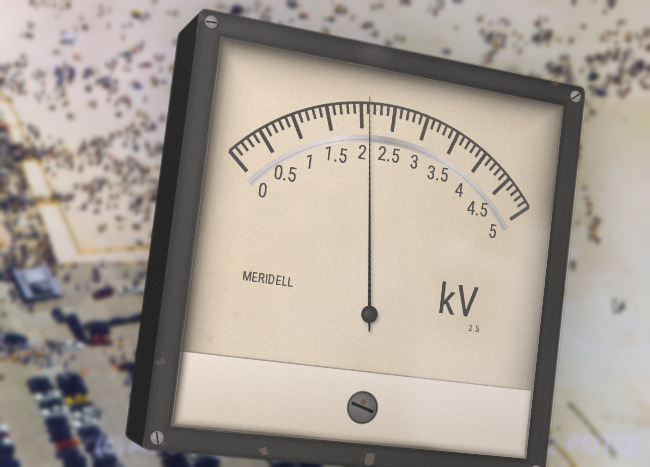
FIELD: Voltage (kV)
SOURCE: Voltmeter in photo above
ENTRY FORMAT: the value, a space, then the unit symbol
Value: 2.1 kV
